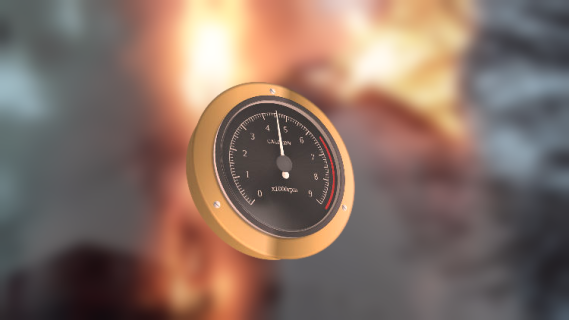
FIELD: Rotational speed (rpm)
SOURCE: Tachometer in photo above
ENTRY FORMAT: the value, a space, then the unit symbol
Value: 4500 rpm
